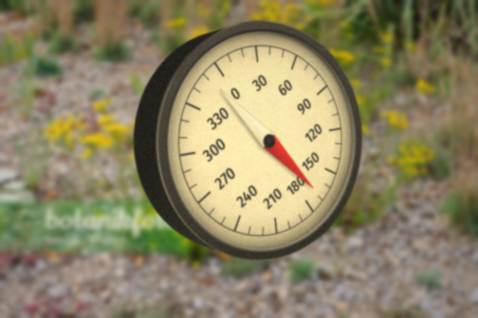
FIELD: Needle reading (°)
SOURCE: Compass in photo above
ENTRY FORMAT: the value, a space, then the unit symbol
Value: 170 °
